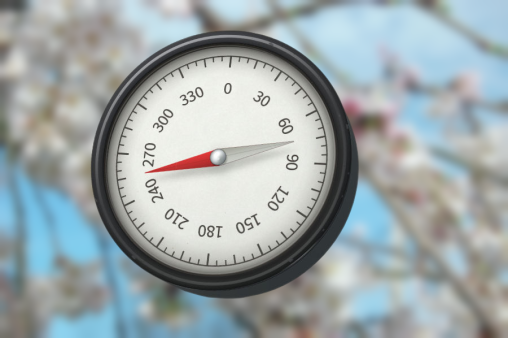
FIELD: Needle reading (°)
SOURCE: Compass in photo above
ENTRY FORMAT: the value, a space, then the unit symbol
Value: 255 °
